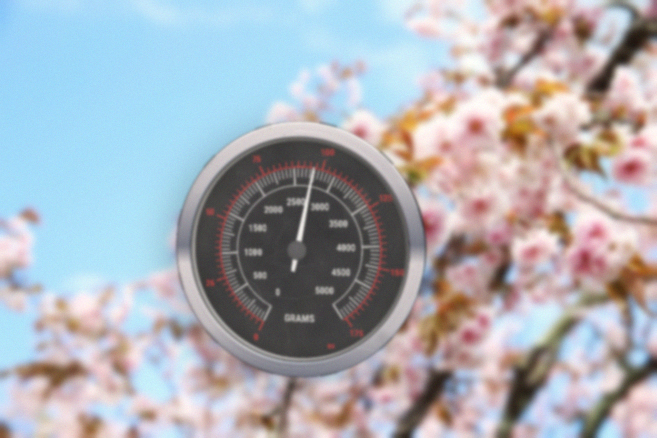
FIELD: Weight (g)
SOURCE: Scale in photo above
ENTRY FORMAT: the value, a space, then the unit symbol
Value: 2750 g
